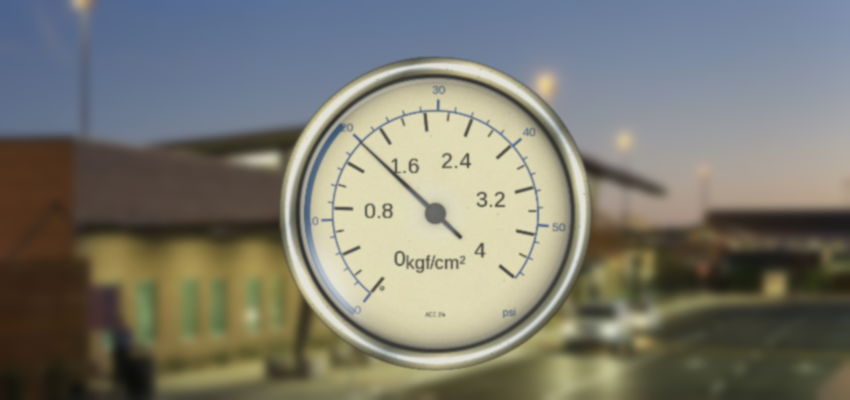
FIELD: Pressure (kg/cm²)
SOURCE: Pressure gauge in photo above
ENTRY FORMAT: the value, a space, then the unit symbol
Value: 1.4 kg/cm²
